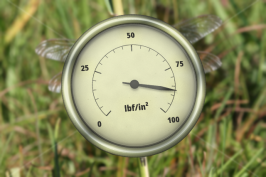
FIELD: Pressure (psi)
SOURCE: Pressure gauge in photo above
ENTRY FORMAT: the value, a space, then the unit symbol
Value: 87.5 psi
